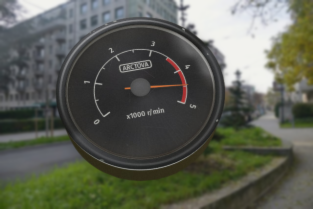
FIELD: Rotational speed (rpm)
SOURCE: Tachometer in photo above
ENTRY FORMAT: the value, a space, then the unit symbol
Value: 4500 rpm
